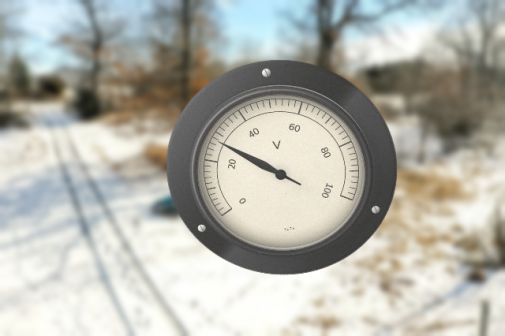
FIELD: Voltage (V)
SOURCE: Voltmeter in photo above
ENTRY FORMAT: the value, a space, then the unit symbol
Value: 28 V
